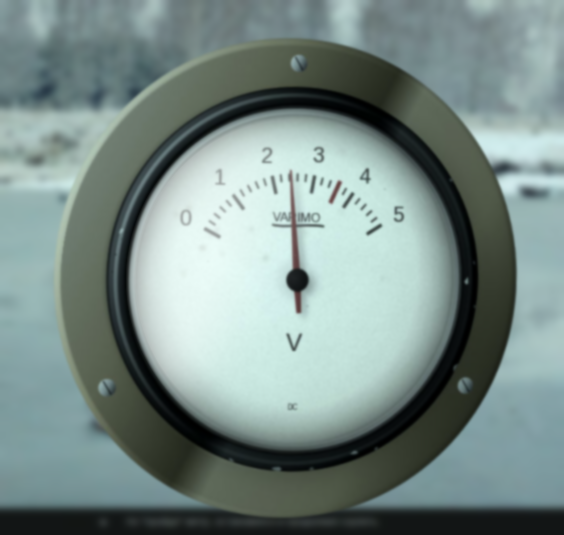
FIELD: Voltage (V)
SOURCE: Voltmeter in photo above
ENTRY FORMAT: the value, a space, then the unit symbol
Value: 2.4 V
